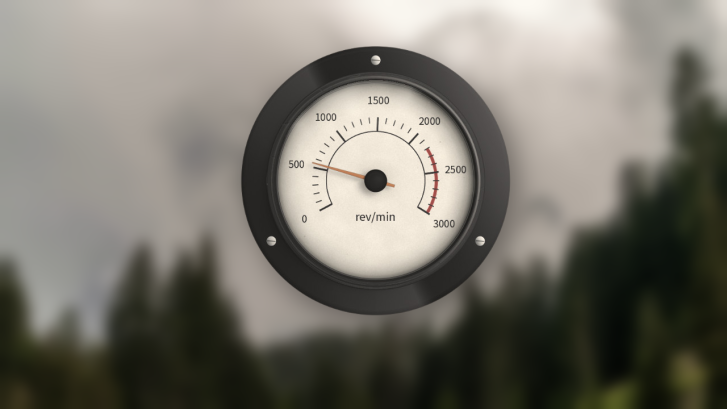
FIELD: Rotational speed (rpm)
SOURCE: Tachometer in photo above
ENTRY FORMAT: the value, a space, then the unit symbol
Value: 550 rpm
